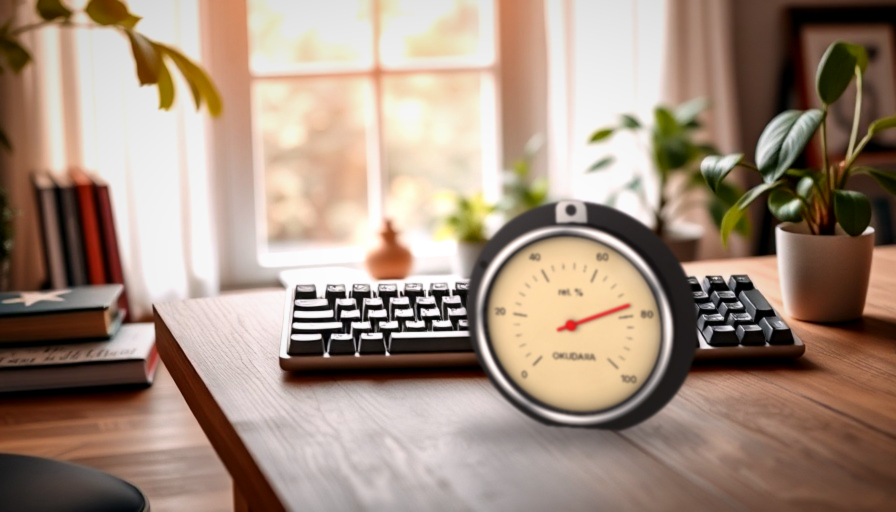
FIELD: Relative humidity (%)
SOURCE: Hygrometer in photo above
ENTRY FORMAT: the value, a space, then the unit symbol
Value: 76 %
